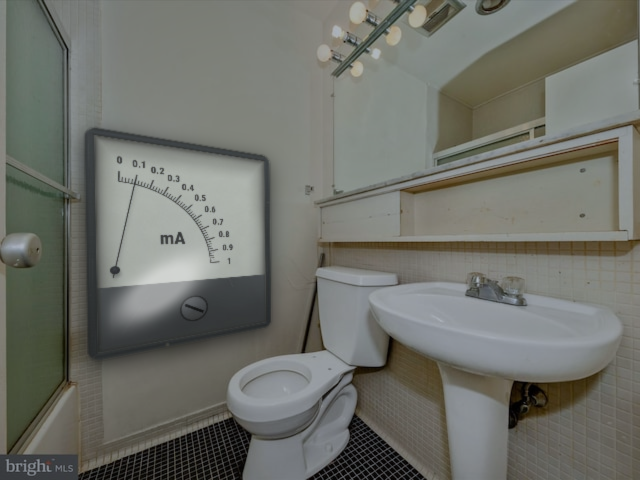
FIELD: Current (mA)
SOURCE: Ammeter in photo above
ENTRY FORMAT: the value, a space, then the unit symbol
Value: 0.1 mA
